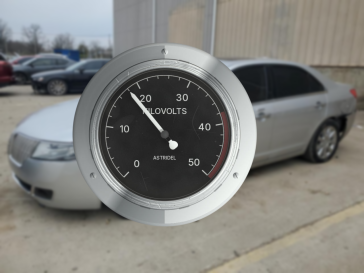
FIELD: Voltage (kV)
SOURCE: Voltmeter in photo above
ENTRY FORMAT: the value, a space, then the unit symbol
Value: 18 kV
